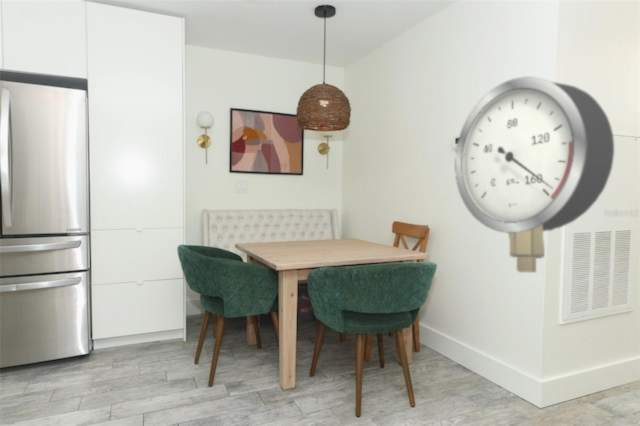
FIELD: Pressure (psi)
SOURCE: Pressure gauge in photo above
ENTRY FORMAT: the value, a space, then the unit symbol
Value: 155 psi
